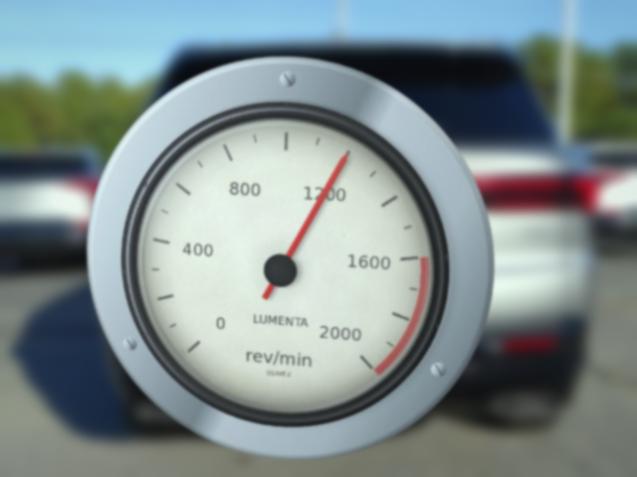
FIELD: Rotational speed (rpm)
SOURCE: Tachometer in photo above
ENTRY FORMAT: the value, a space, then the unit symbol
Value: 1200 rpm
